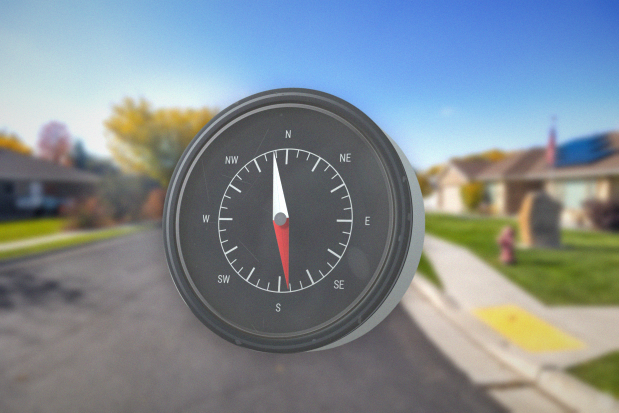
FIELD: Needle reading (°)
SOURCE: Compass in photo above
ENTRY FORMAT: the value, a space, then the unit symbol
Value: 170 °
